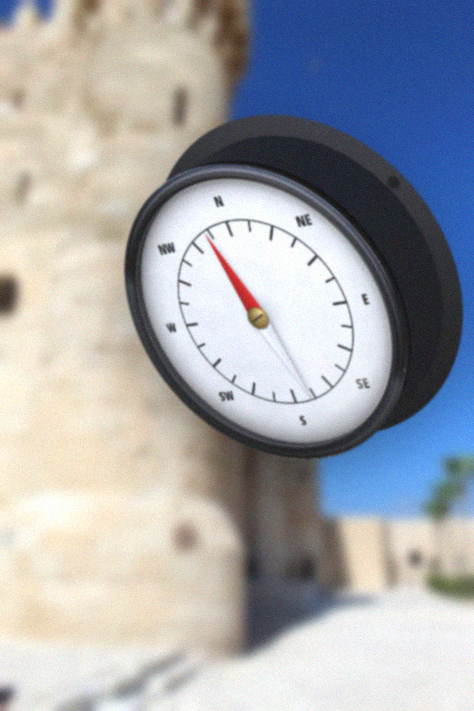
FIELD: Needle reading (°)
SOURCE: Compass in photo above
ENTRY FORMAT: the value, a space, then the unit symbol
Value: 345 °
